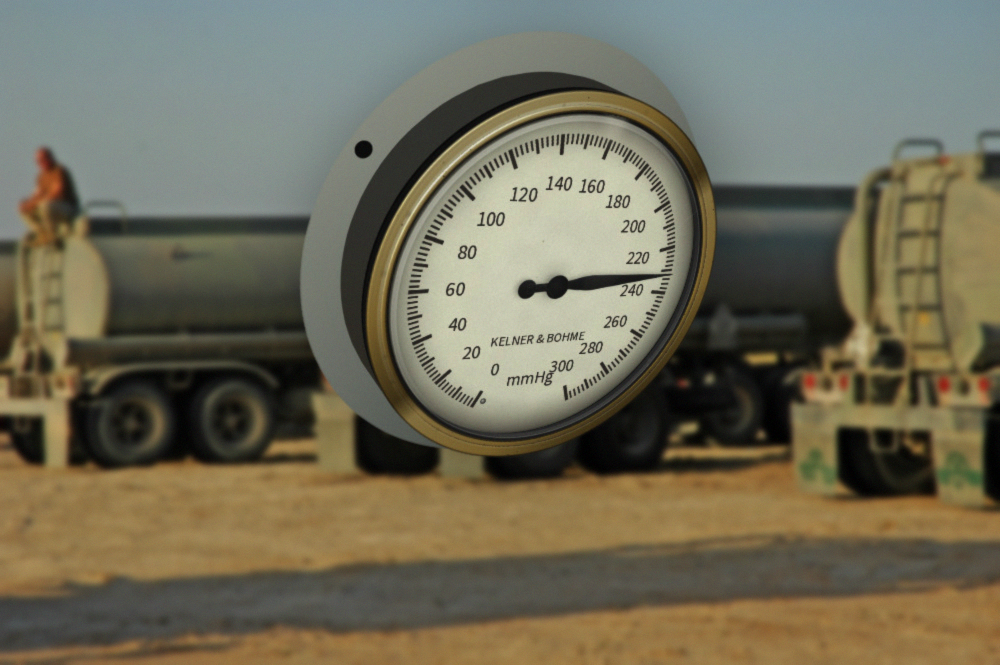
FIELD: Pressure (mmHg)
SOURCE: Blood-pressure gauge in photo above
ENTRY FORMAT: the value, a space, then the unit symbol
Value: 230 mmHg
